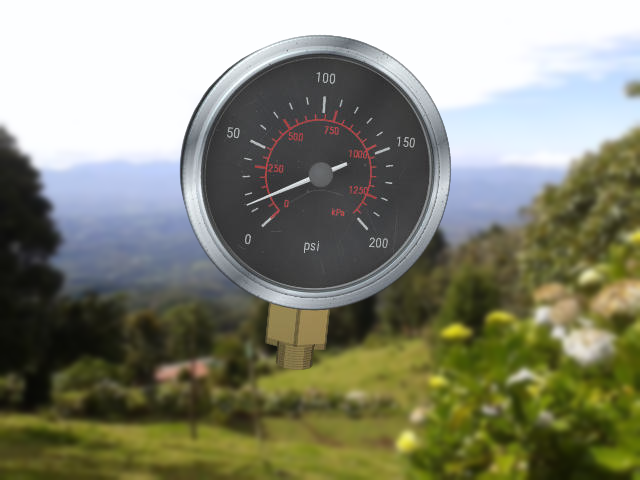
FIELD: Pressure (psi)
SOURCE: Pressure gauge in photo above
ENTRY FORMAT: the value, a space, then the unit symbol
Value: 15 psi
